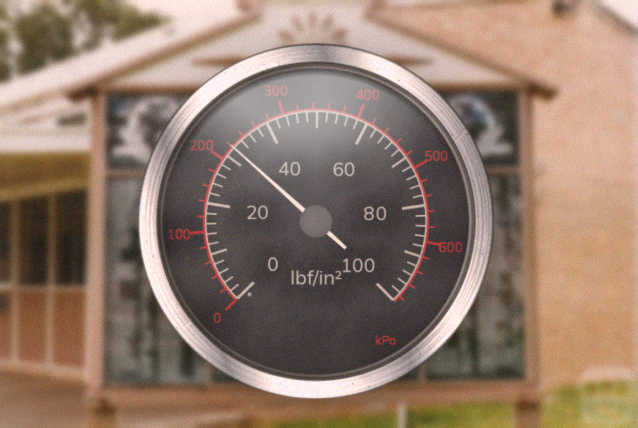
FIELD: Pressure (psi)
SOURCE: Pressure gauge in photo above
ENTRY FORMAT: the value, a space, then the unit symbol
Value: 32 psi
